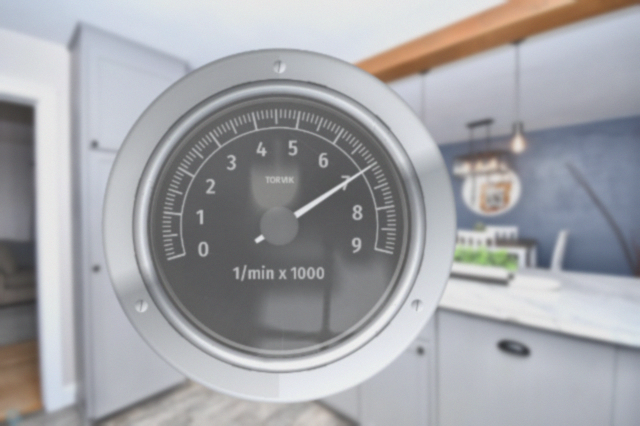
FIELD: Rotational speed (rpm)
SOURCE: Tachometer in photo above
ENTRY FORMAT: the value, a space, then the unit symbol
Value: 7000 rpm
